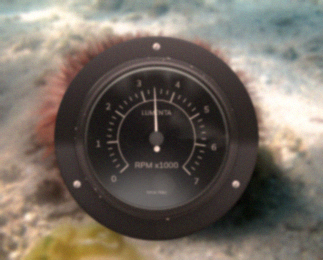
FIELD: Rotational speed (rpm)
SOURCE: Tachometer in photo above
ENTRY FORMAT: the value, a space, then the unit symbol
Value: 3400 rpm
